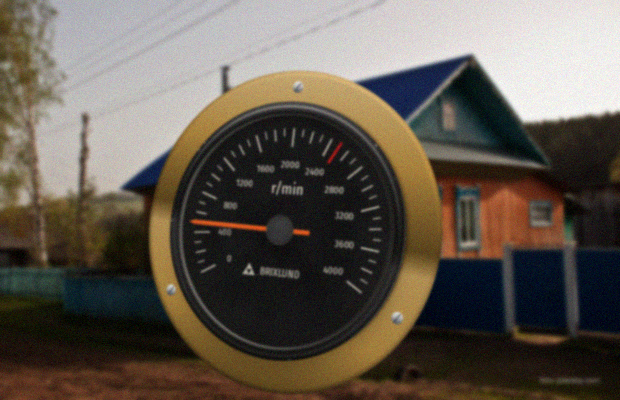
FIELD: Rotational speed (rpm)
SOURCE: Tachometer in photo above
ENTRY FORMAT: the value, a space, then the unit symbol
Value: 500 rpm
